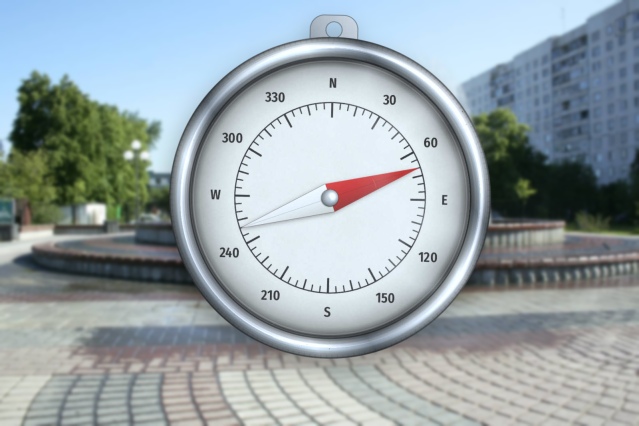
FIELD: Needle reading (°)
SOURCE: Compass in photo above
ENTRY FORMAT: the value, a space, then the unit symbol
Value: 70 °
